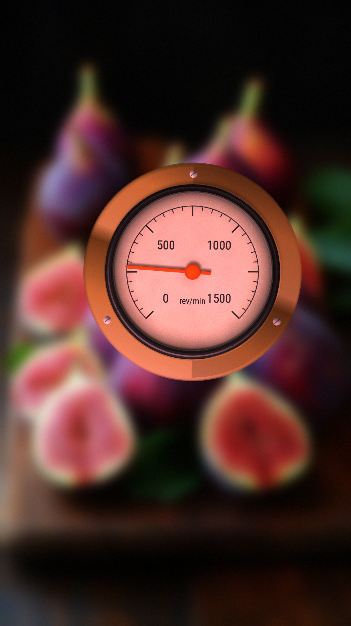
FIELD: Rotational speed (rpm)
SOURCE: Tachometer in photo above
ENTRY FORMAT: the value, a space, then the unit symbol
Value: 275 rpm
